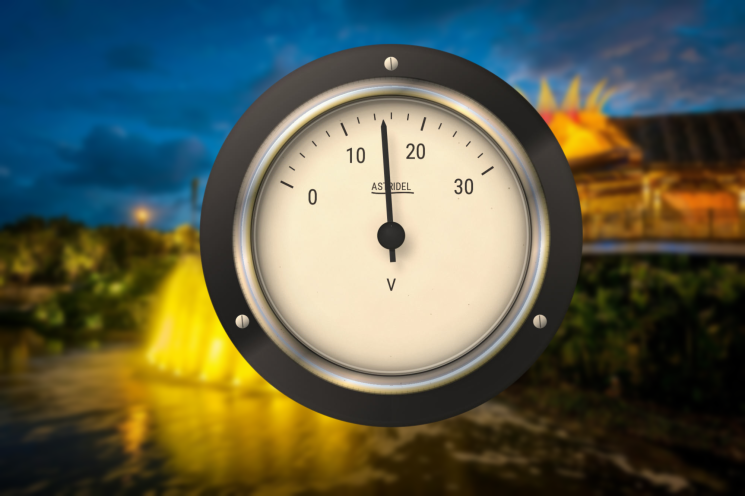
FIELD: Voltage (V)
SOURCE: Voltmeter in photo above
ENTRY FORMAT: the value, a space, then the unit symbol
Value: 15 V
